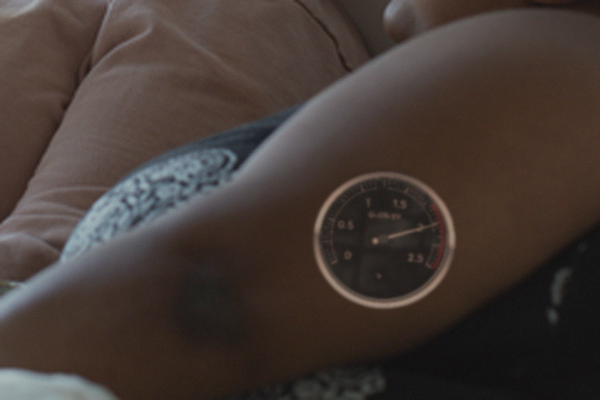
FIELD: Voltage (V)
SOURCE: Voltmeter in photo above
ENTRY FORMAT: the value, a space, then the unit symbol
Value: 2 V
